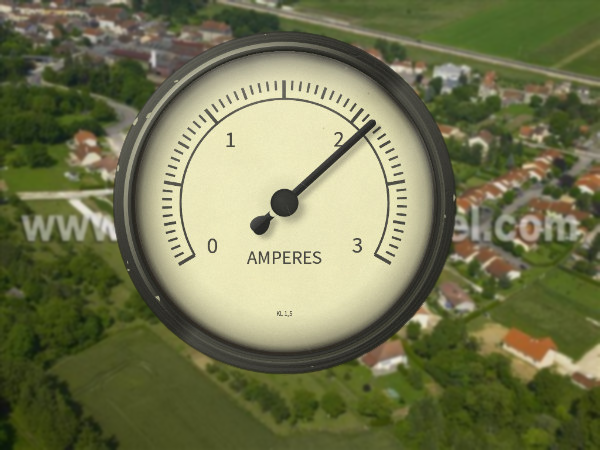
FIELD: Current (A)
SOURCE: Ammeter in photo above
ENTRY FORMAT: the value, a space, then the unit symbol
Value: 2.1 A
